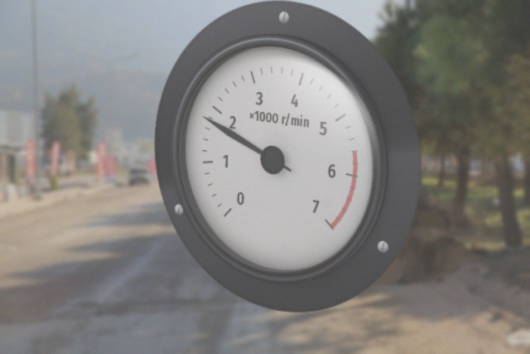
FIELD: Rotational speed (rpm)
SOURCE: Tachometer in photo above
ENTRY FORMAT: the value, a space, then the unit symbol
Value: 1800 rpm
